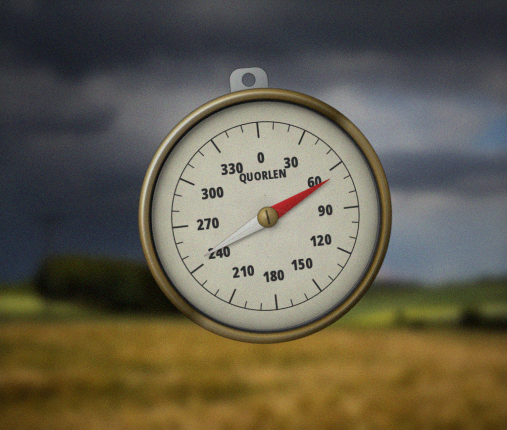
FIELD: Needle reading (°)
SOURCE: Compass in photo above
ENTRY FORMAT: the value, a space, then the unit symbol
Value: 65 °
